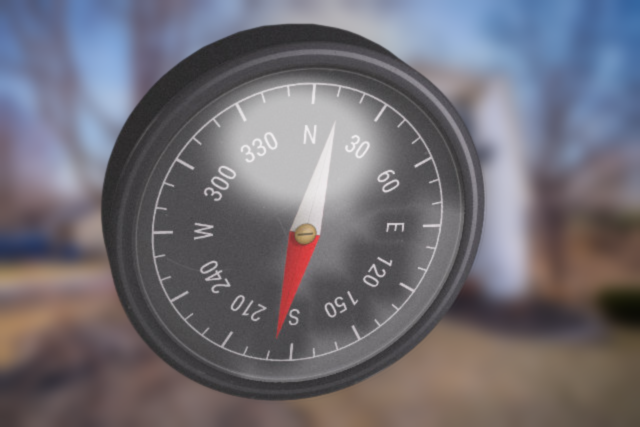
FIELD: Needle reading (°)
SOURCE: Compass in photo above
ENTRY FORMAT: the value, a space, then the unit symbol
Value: 190 °
